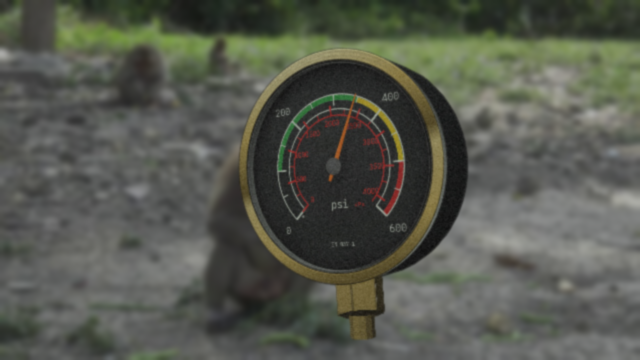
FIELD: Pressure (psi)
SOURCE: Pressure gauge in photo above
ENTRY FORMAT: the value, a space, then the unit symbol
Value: 350 psi
